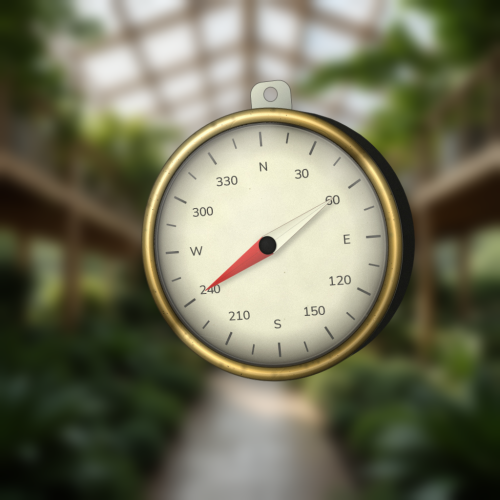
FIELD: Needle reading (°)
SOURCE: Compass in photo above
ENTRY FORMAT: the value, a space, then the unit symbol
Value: 240 °
